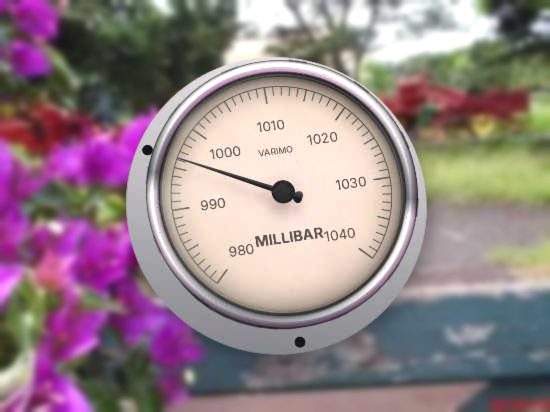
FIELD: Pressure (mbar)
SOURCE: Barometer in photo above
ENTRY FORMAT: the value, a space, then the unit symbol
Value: 996 mbar
